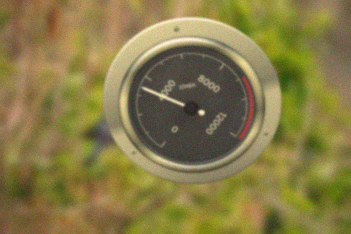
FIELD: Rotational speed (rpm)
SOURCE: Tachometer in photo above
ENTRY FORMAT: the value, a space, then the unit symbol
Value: 3500 rpm
